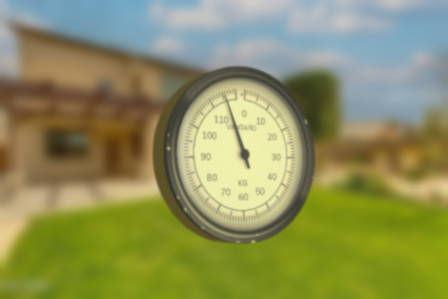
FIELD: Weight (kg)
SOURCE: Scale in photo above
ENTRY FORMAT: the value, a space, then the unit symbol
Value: 115 kg
